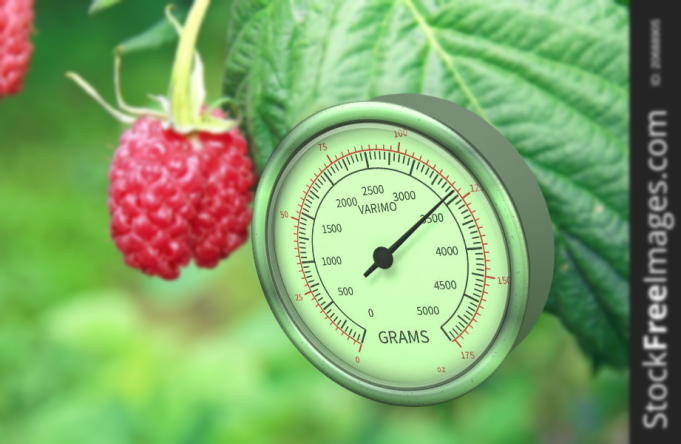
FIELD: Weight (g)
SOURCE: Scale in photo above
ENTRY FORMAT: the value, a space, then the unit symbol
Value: 3450 g
